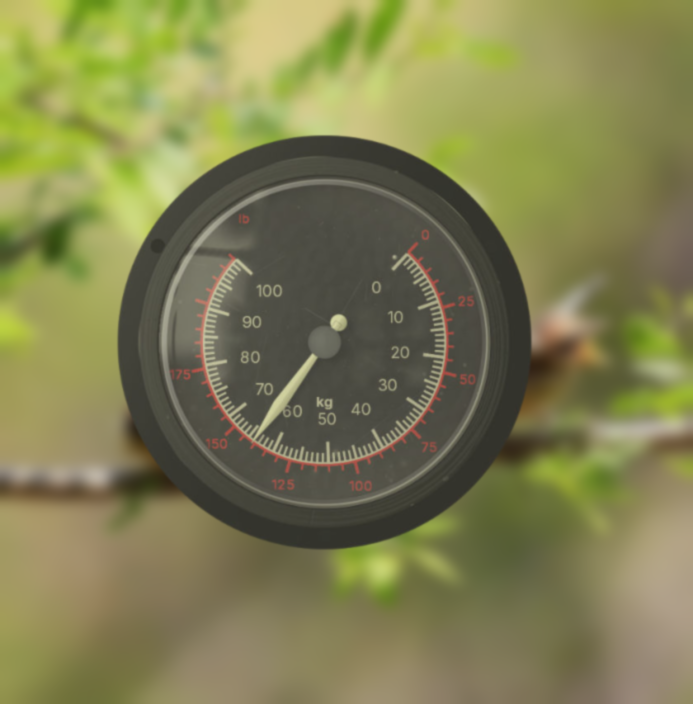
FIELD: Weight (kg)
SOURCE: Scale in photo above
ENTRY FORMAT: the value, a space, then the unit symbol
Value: 64 kg
